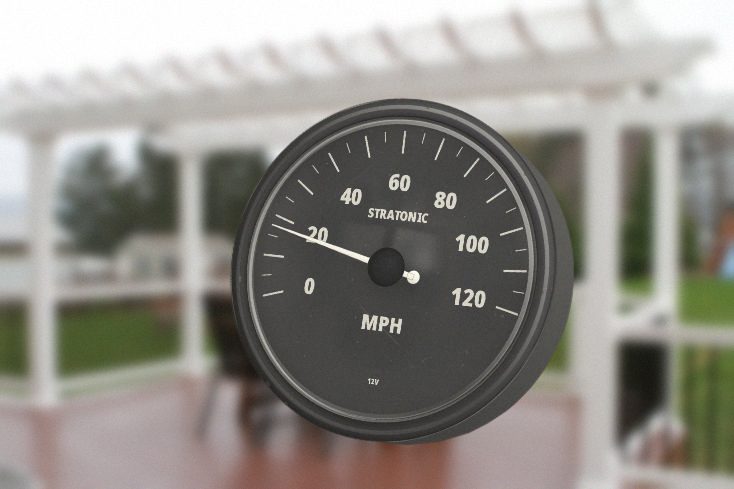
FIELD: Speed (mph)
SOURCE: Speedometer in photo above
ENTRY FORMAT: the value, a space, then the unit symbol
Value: 17.5 mph
